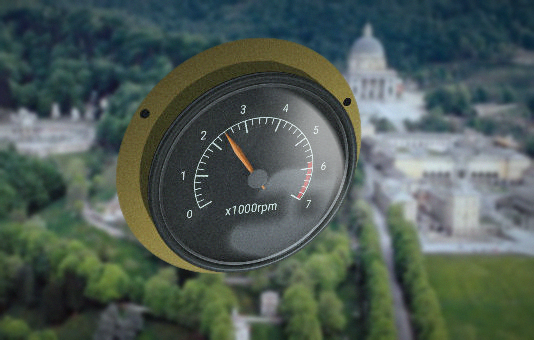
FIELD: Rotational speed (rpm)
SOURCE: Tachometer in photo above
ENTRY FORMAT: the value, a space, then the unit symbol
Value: 2400 rpm
